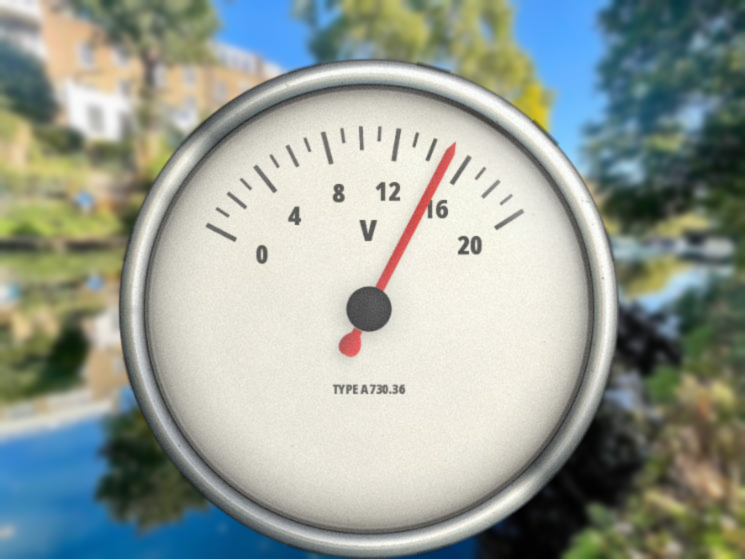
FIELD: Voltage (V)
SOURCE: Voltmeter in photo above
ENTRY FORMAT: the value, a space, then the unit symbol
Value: 15 V
